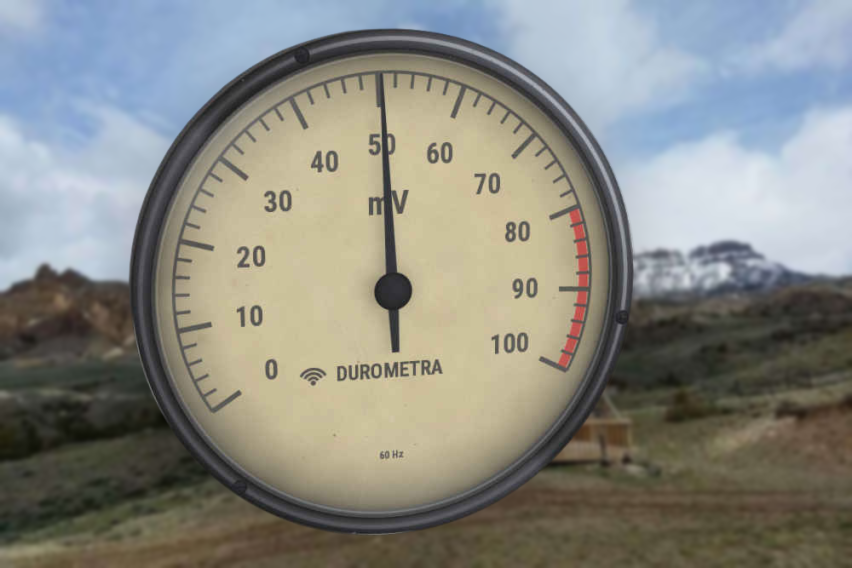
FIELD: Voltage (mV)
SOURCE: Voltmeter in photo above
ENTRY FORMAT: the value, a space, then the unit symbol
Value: 50 mV
